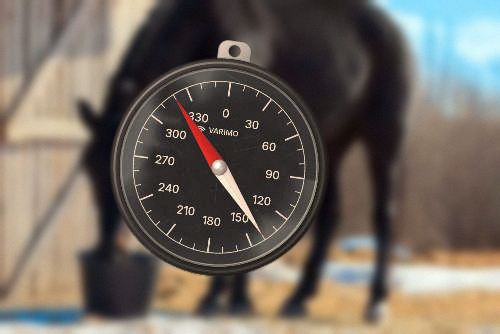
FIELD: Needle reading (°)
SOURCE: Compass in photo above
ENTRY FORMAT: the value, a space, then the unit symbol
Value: 320 °
